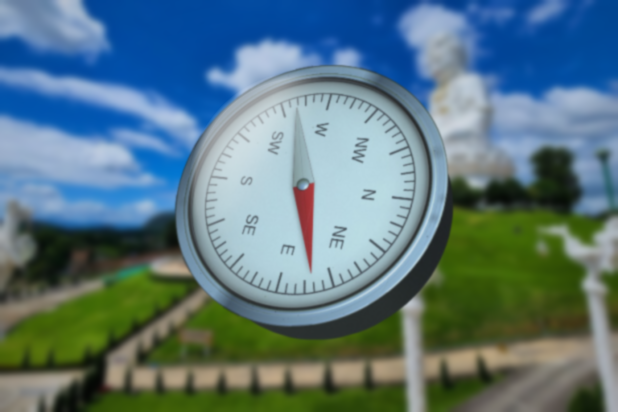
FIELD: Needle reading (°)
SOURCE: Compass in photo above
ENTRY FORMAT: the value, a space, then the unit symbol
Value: 70 °
